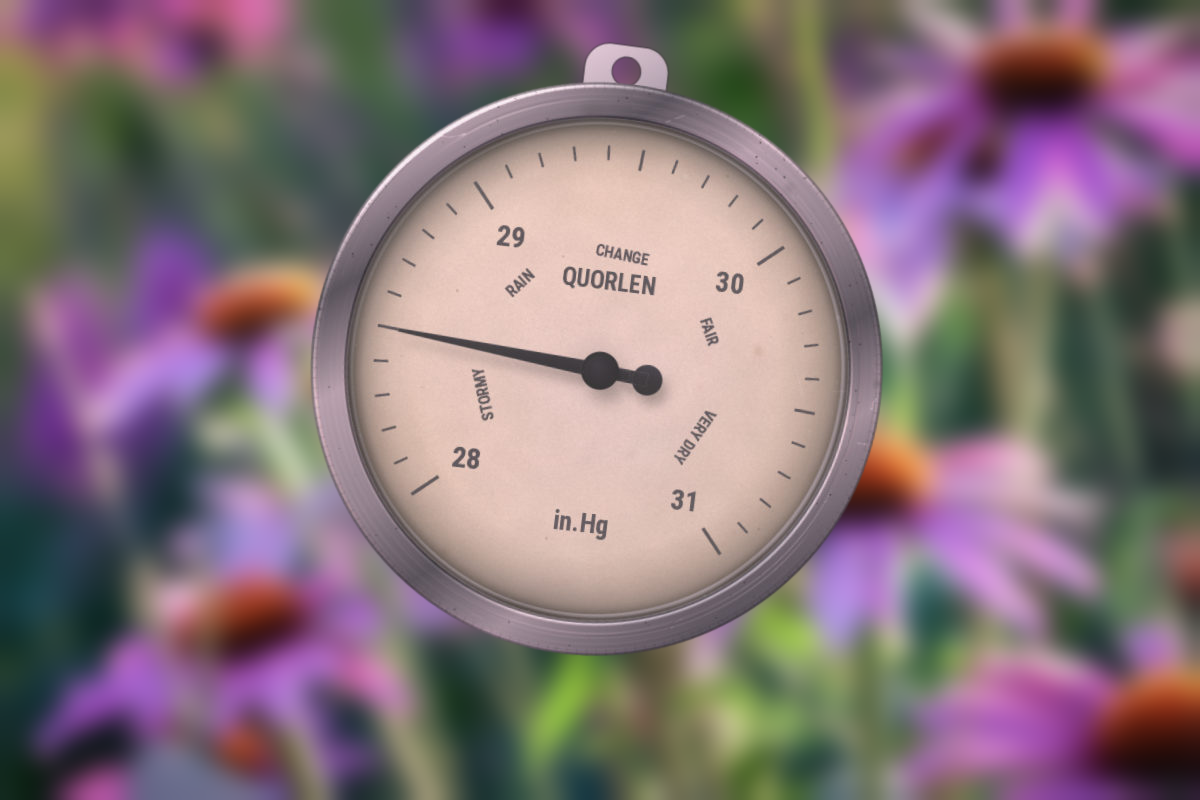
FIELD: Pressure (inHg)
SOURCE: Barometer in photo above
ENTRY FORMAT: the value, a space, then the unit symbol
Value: 28.5 inHg
